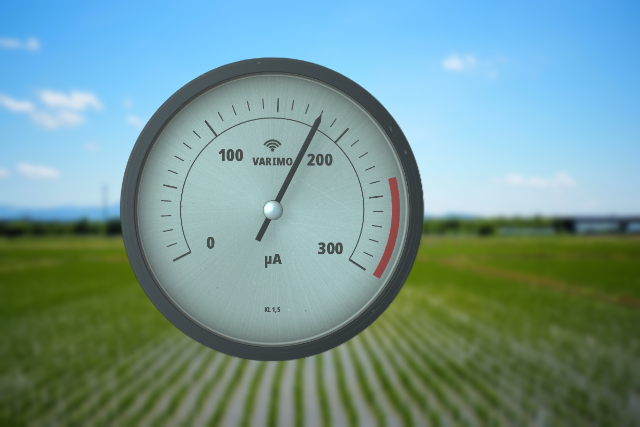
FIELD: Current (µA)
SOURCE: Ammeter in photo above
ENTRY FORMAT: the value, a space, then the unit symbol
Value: 180 µA
